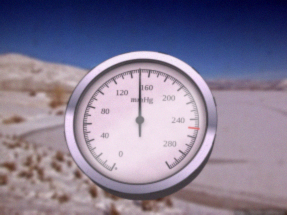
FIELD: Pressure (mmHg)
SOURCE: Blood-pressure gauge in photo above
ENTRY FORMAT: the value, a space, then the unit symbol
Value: 150 mmHg
